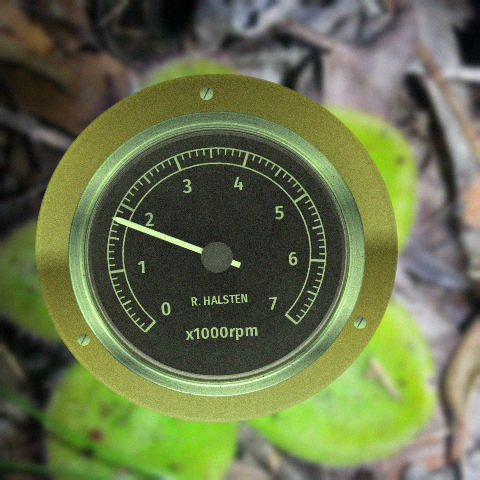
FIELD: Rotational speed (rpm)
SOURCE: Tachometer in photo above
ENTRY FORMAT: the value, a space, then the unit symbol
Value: 1800 rpm
